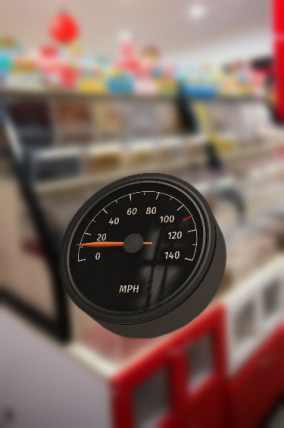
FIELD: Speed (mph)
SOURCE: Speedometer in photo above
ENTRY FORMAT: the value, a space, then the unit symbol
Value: 10 mph
